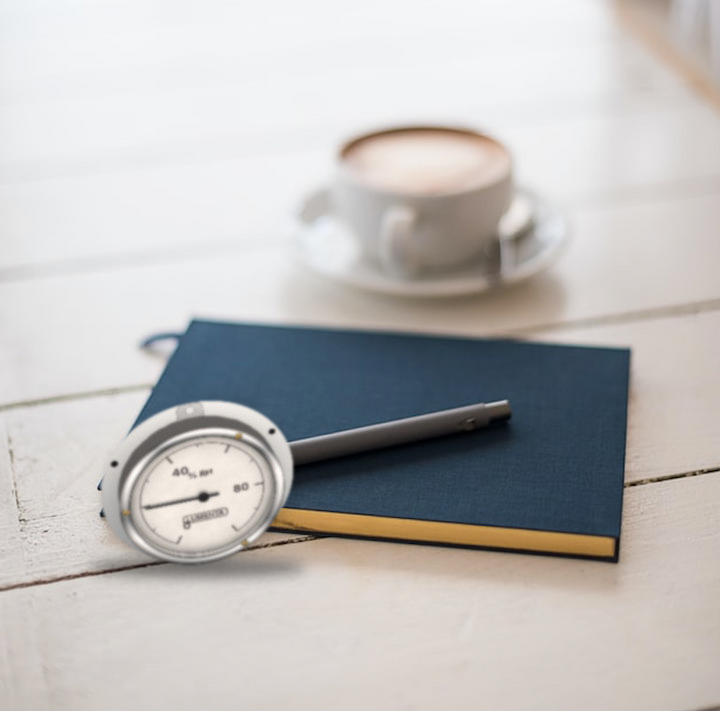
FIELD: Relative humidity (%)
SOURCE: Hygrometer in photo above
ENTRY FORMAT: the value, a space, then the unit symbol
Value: 20 %
